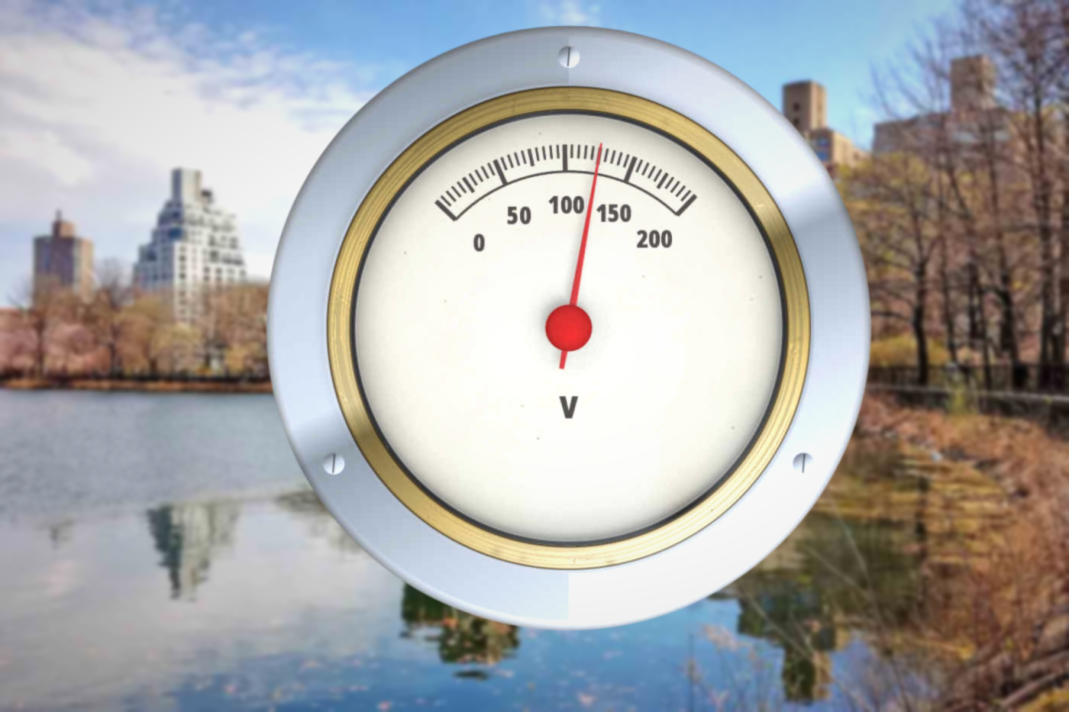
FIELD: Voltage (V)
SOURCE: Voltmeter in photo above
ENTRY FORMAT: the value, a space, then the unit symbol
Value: 125 V
